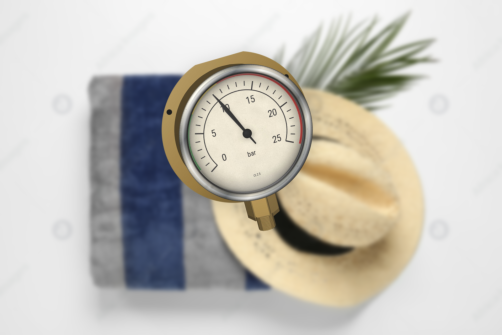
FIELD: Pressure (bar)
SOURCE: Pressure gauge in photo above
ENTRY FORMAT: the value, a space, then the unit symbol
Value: 10 bar
